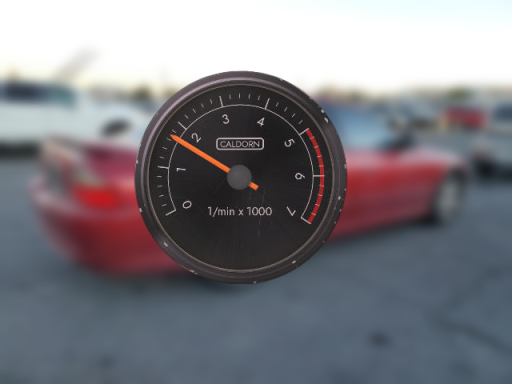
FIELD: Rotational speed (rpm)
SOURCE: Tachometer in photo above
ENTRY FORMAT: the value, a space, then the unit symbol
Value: 1700 rpm
